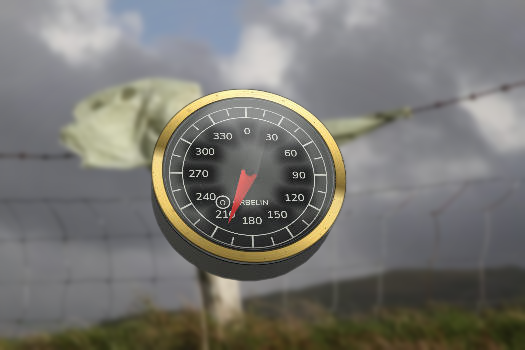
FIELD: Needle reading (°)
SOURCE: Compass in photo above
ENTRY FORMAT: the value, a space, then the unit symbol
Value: 202.5 °
